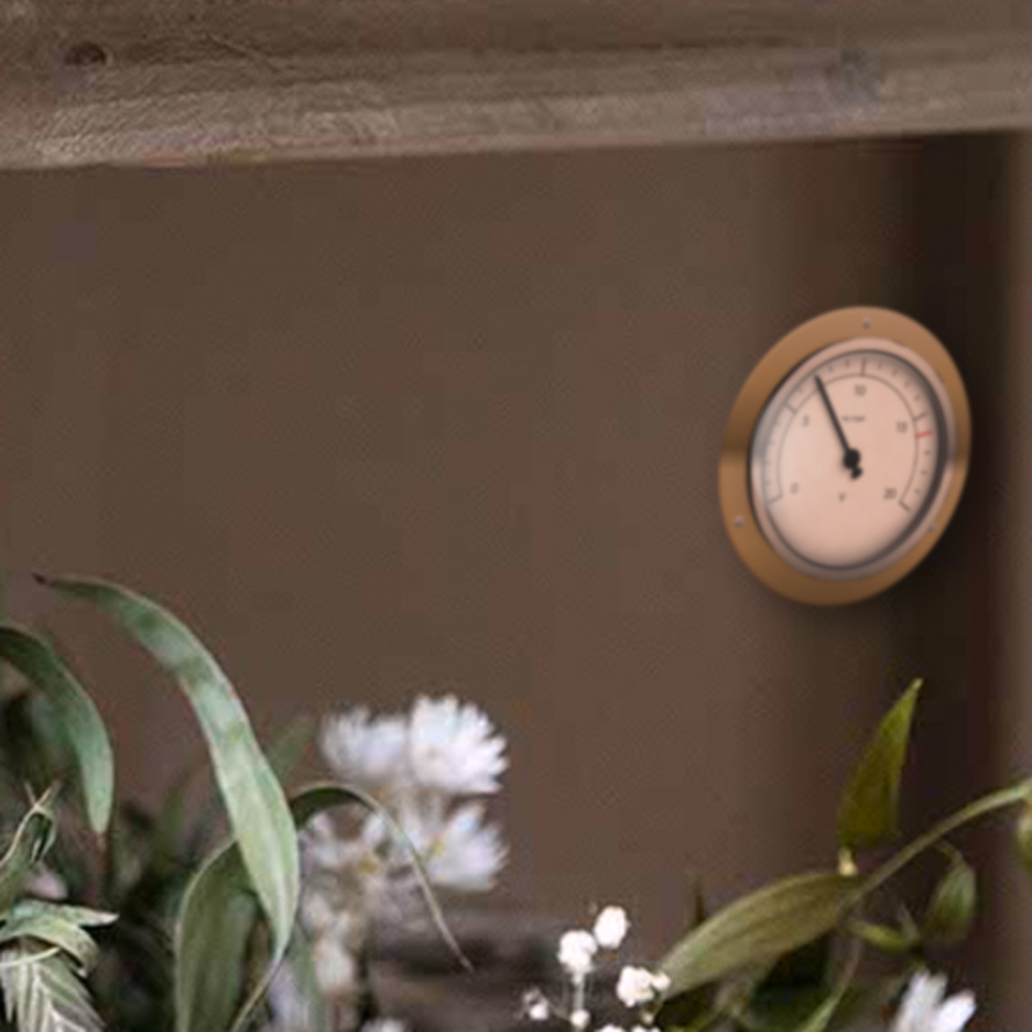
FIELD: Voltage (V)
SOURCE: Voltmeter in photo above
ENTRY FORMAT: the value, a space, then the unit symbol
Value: 7 V
